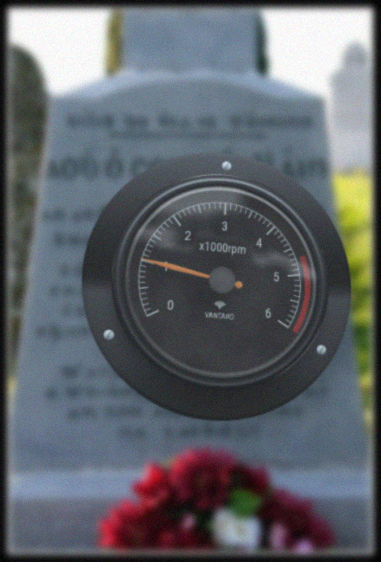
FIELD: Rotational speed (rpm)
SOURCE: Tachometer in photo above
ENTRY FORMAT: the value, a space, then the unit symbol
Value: 1000 rpm
